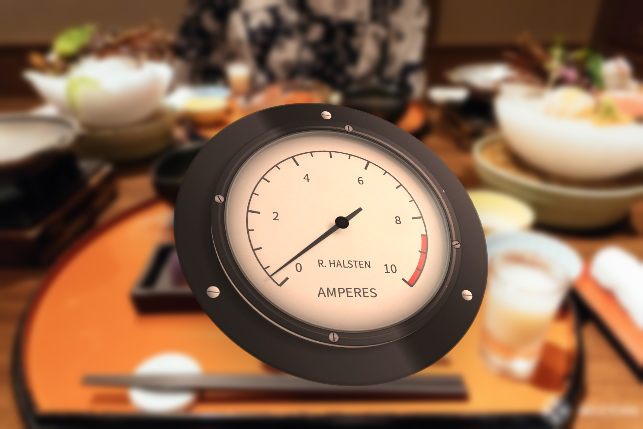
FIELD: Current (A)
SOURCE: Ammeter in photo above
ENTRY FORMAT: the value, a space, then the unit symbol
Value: 0.25 A
